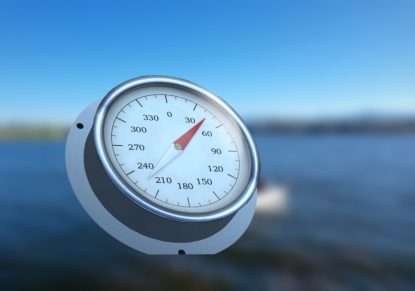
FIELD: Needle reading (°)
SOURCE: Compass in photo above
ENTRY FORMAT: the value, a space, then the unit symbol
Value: 45 °
